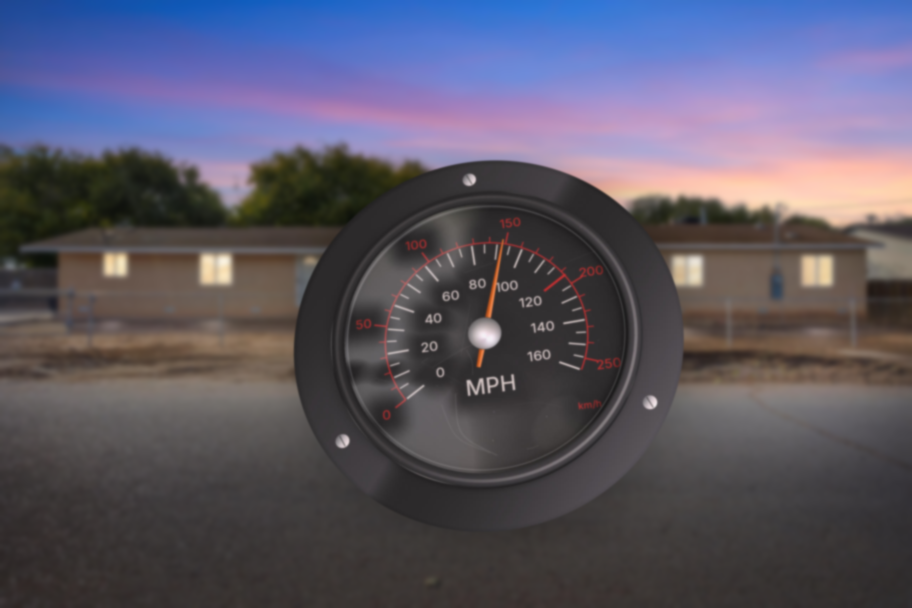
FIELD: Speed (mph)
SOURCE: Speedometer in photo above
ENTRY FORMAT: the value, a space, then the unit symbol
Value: 92.5 mph
